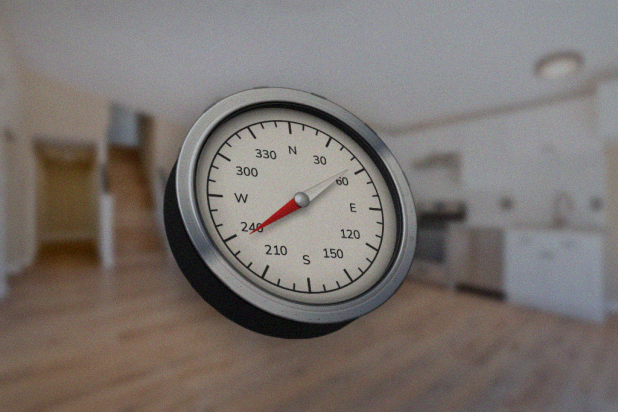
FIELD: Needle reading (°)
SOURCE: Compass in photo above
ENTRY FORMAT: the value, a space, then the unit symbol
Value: 235 °
